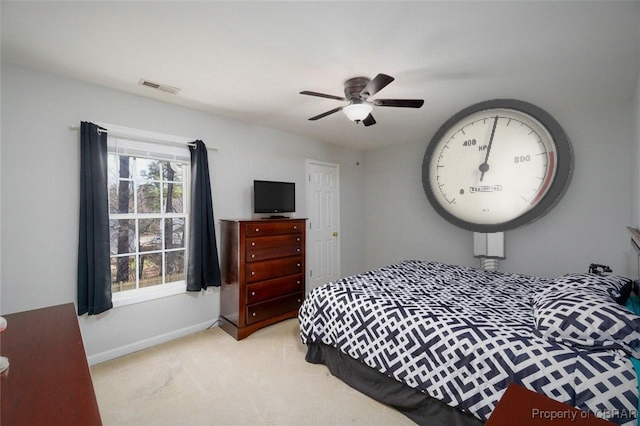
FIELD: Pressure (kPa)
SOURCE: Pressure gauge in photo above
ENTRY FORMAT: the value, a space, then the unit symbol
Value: 550 kPa
